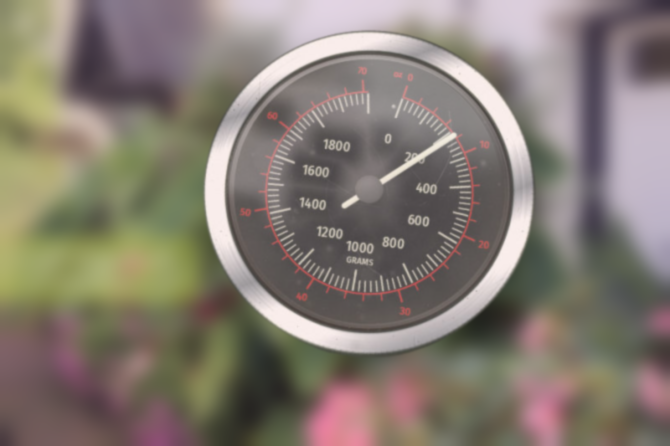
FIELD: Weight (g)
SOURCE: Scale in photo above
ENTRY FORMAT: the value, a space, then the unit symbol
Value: 220 g
